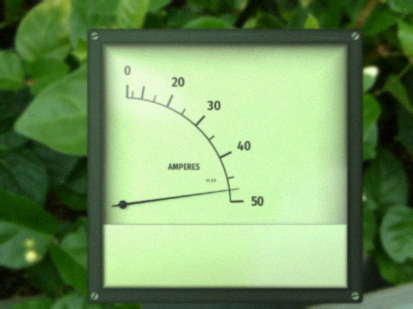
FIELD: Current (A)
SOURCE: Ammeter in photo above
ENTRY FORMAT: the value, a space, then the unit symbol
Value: 47.5 A
